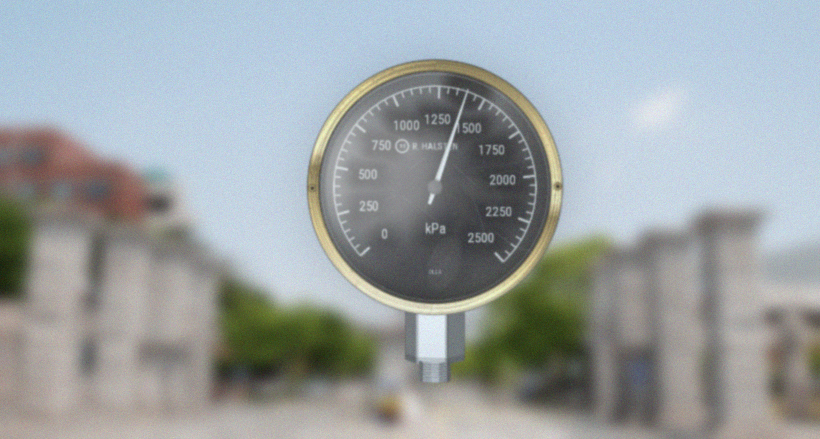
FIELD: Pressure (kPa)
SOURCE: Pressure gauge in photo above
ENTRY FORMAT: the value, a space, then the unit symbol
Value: 1400 kPa
